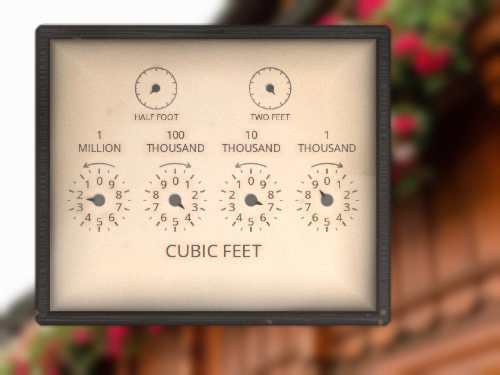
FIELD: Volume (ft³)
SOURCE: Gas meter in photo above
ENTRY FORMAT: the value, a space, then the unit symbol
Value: 236900 ft³
